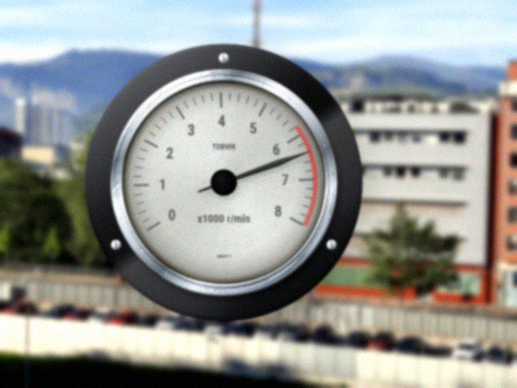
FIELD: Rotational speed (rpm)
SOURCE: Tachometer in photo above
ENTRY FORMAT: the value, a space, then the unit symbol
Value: 6400 rpm
